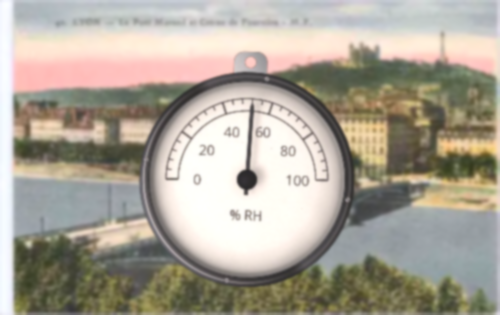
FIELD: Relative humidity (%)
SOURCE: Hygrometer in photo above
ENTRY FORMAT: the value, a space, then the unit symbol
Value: 52 %
